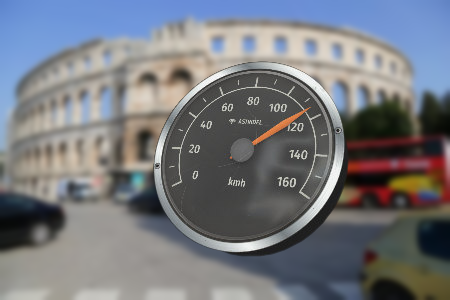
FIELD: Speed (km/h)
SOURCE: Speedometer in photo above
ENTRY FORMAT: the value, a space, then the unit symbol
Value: 115 km/h
